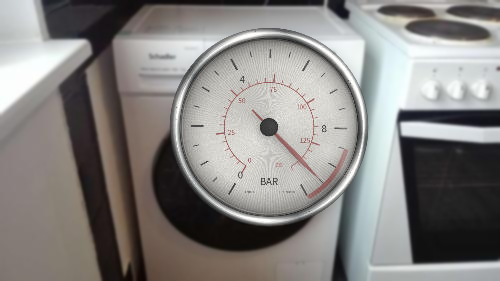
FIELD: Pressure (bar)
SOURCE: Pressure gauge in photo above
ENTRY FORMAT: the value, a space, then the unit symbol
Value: 9.5 bar
